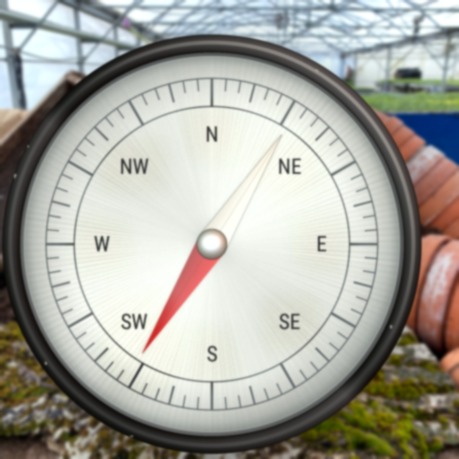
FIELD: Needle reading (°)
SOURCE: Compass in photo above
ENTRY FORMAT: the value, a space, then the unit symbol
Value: 212.5 °
